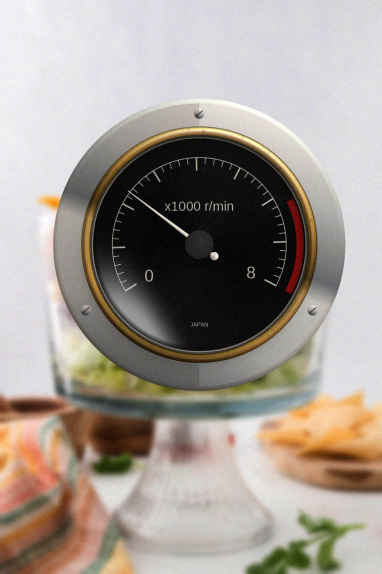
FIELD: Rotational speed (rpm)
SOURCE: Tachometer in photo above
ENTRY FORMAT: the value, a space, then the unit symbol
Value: 2300 rpm
